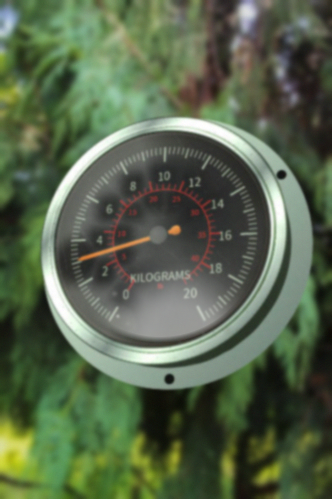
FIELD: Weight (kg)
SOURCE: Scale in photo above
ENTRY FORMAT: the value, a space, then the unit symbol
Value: 3 kg
